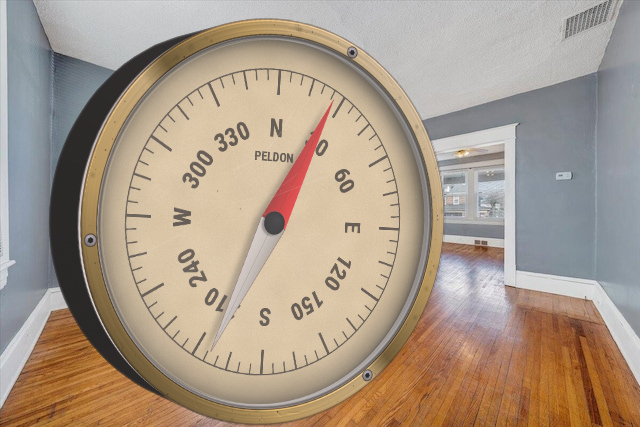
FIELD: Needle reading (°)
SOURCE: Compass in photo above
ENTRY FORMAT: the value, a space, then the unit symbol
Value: 25 °
